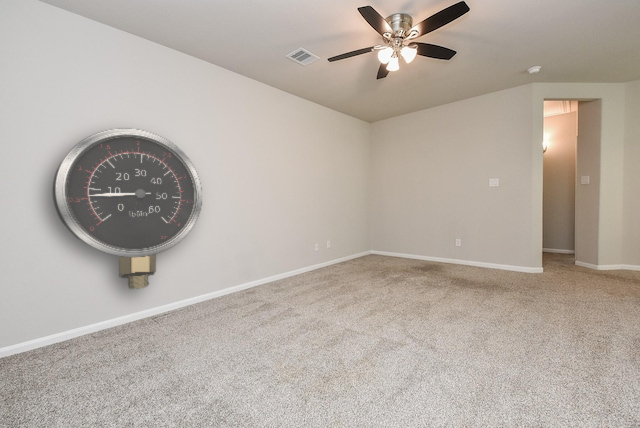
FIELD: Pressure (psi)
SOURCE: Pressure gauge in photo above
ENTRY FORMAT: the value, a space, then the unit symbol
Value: 8 psi
